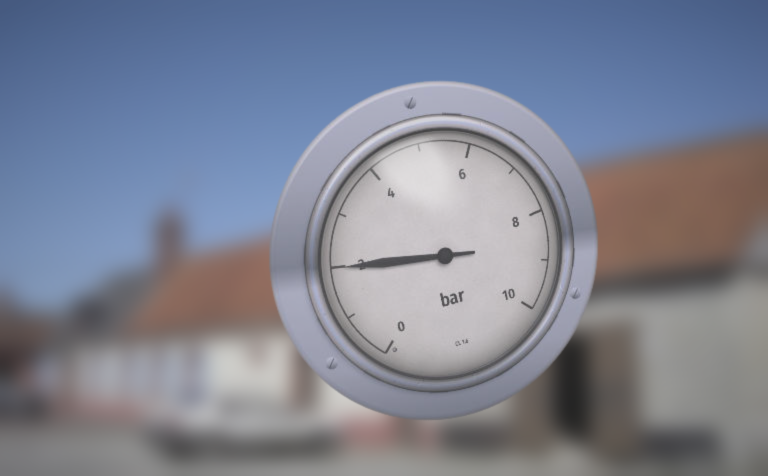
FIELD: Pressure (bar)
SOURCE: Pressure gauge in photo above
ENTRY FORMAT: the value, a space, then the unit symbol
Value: 2 bar
